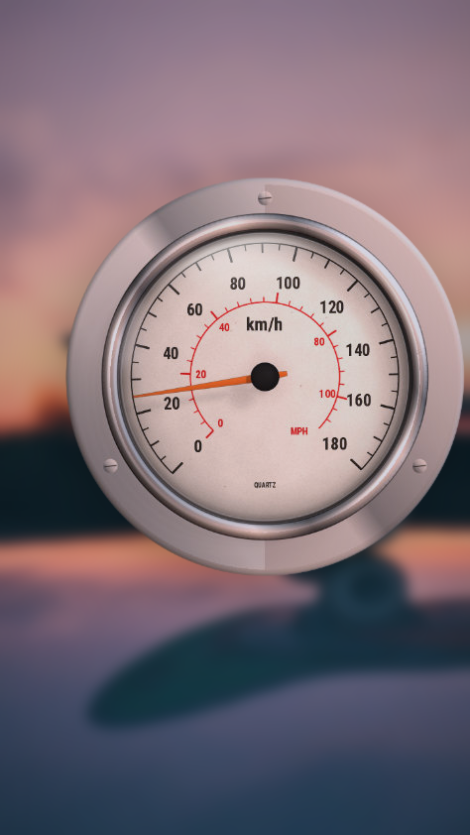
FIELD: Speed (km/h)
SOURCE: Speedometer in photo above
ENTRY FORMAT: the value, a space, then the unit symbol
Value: 25 km/h
